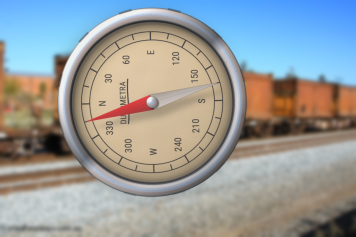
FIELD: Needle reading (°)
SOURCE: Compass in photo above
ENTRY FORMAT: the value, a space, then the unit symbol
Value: 345 °
